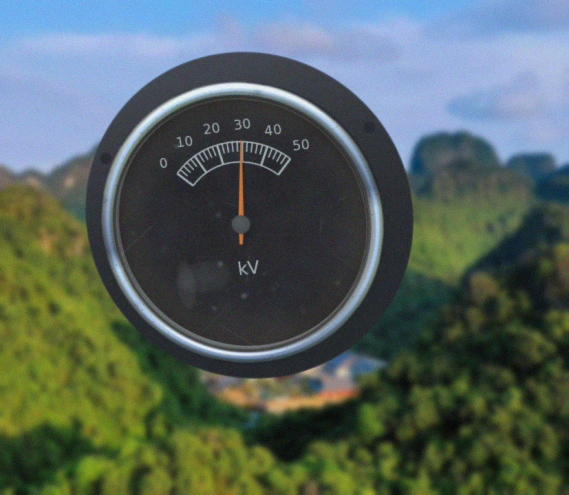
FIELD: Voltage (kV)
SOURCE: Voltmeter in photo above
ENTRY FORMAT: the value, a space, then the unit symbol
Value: 30 kV
